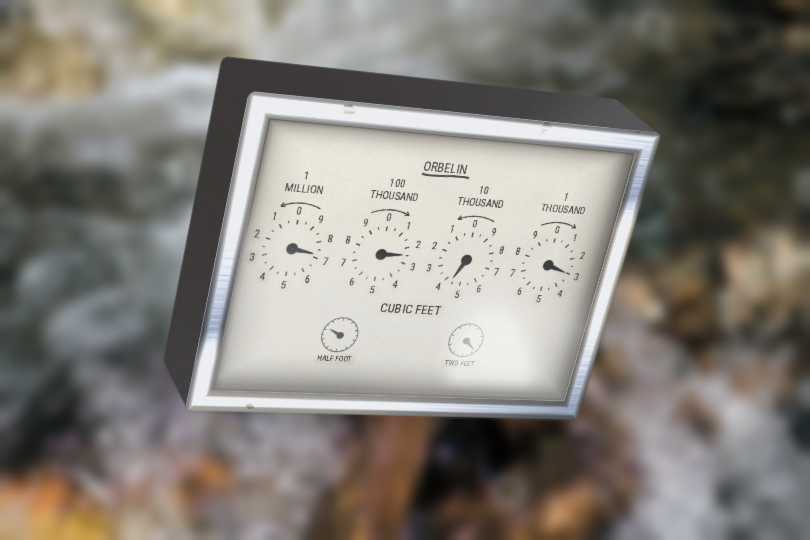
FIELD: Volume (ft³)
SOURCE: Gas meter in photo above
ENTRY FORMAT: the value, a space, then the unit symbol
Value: 724300 ft³
